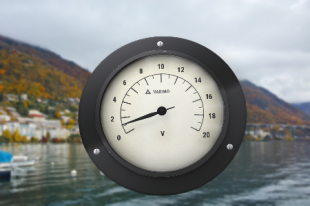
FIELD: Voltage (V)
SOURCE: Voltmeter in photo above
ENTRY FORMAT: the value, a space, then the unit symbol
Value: 1 V
